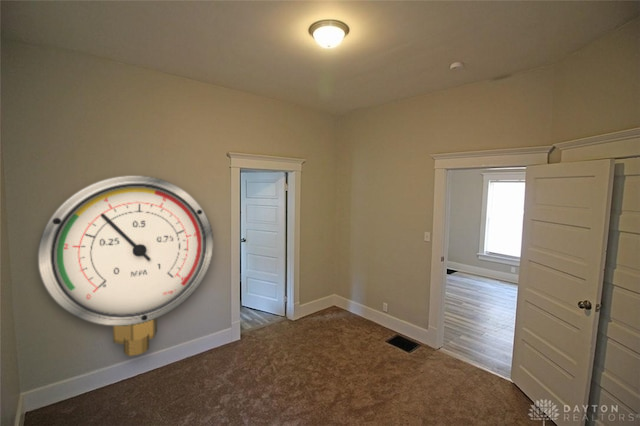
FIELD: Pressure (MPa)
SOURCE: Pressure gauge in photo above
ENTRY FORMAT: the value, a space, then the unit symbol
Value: 0.35 MPa
